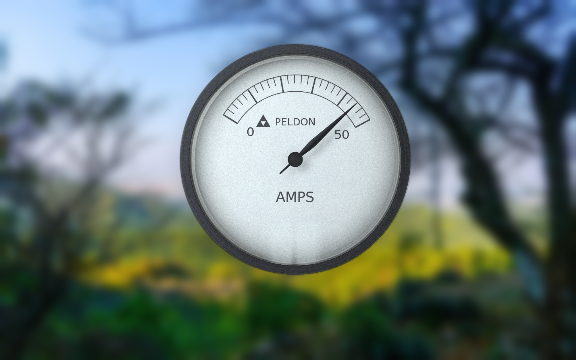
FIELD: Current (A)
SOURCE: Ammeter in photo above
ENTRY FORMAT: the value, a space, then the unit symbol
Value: 44 A
